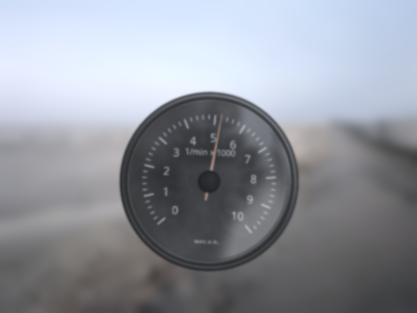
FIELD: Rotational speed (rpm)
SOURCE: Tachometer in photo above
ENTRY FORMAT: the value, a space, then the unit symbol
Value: 5200 rpm
